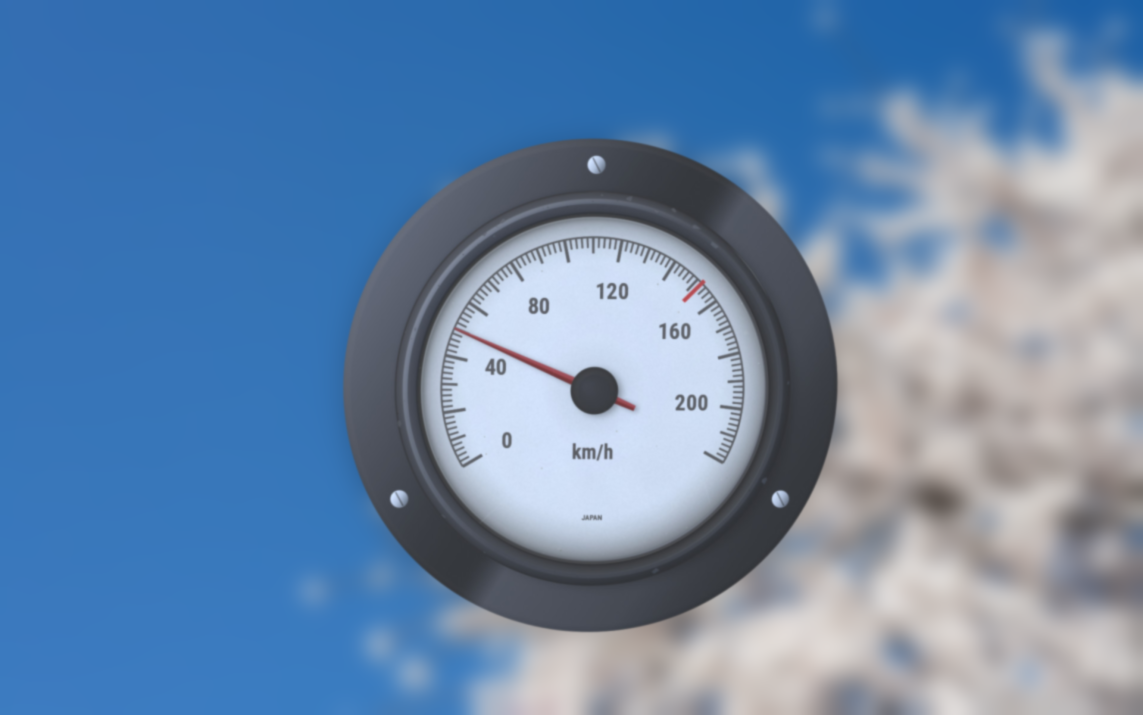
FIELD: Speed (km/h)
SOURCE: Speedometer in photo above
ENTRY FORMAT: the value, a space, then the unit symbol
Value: 50 km/h
